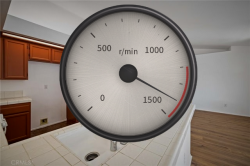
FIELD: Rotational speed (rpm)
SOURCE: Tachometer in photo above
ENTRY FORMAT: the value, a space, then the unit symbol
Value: 1400 rpm
